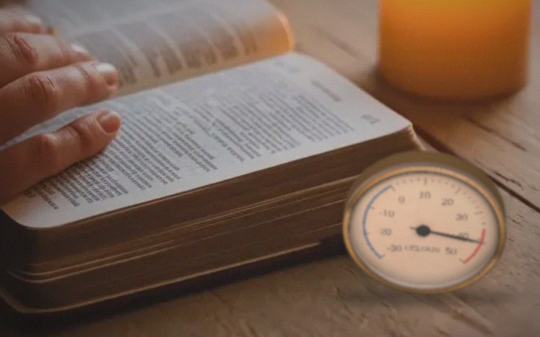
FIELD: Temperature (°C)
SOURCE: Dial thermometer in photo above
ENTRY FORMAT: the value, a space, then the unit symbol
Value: 40 °C
